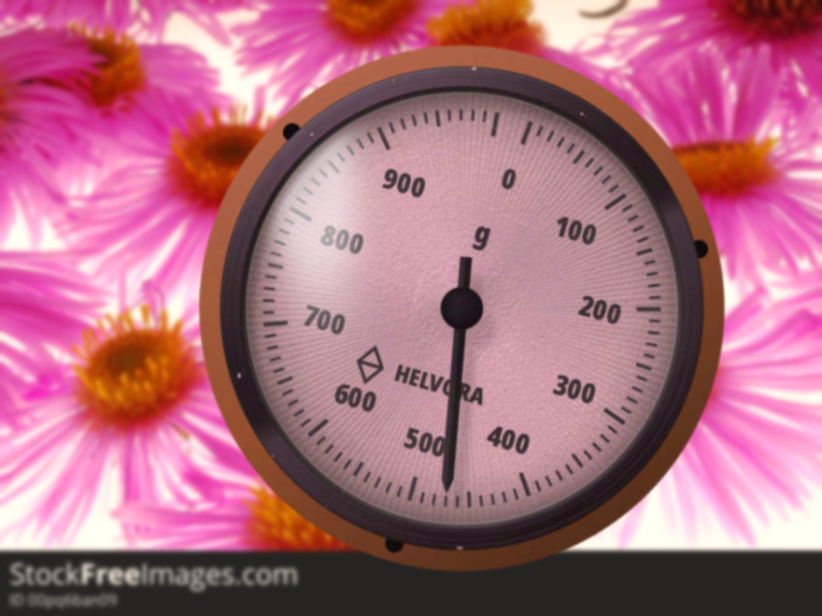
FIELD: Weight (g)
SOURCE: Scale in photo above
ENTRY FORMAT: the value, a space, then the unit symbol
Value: 470 g
